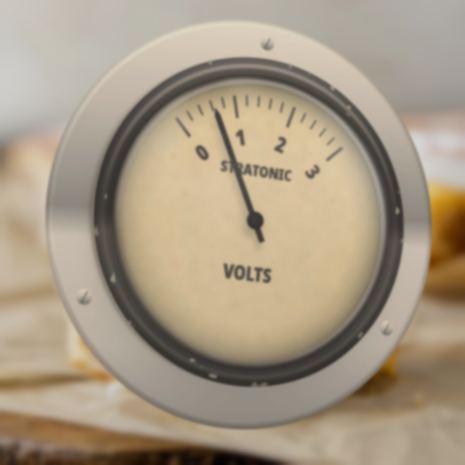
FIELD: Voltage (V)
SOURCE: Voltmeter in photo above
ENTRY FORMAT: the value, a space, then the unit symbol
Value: 0.6 V
